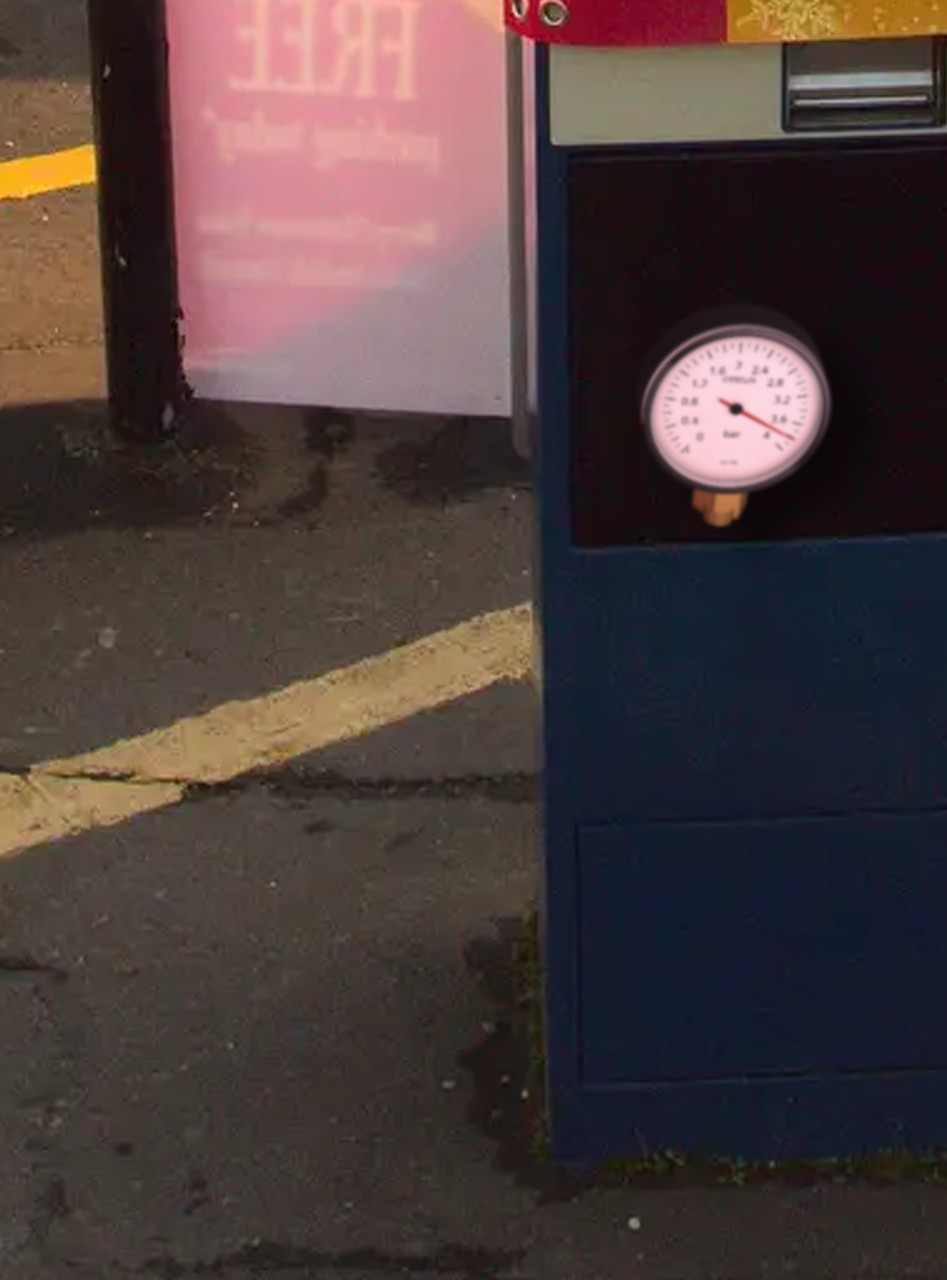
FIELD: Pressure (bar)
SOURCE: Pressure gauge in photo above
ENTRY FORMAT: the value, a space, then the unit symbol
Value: 3.8 bar
